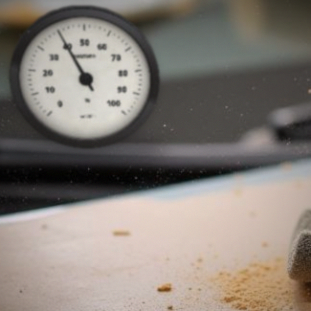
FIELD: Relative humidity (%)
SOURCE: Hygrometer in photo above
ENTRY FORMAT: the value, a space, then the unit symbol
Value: 40 %
